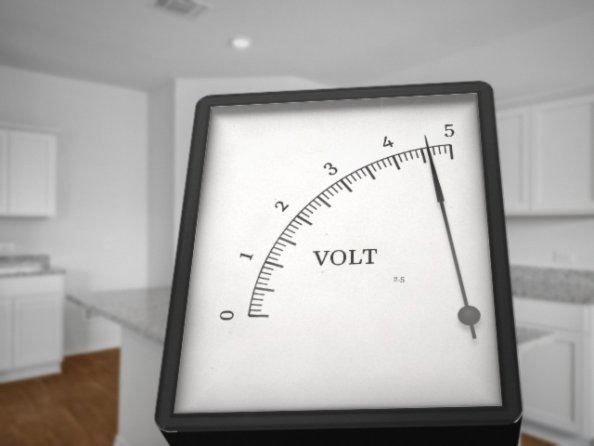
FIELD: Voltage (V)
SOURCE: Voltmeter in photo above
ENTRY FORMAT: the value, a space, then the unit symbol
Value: 4.6 V
